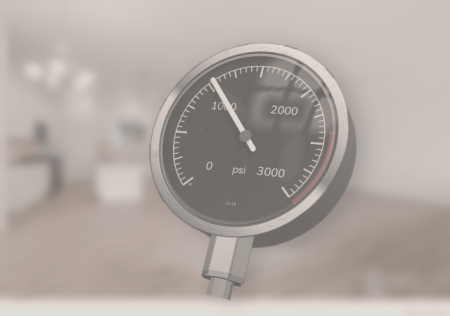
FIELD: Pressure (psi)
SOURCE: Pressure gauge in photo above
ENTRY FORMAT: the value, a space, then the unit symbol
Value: 1050 psi
